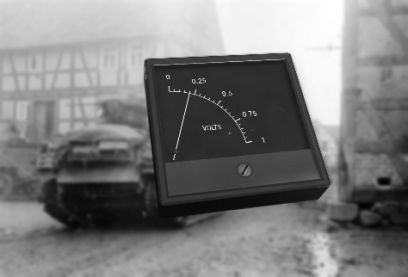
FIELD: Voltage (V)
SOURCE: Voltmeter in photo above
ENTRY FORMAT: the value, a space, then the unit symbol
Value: 0.2 V
